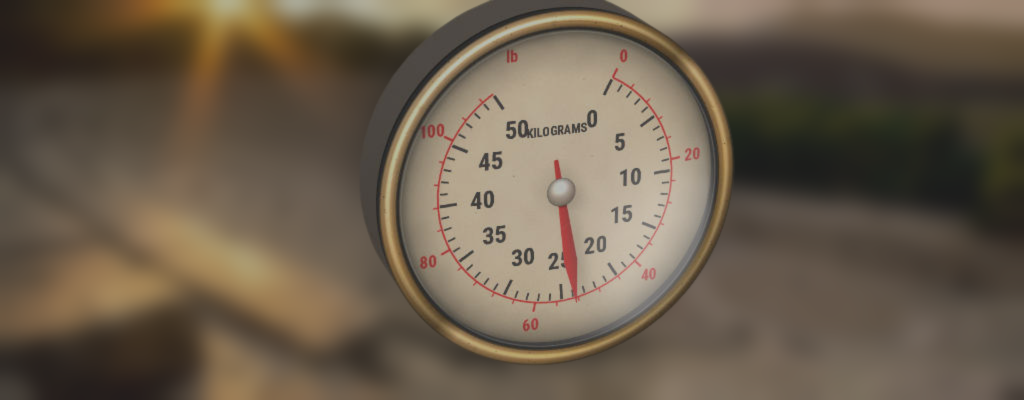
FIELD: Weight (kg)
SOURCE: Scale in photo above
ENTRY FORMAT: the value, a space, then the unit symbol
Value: 24 kg
